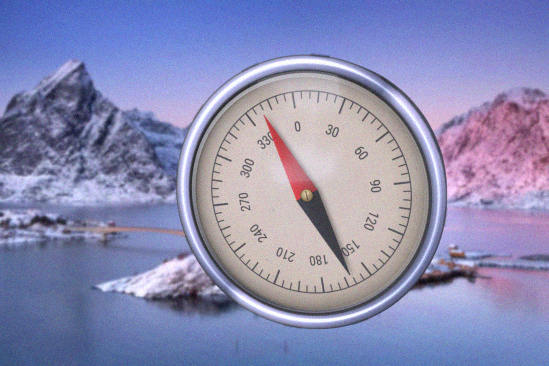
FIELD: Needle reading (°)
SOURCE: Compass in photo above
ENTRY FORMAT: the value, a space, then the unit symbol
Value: 340 °
